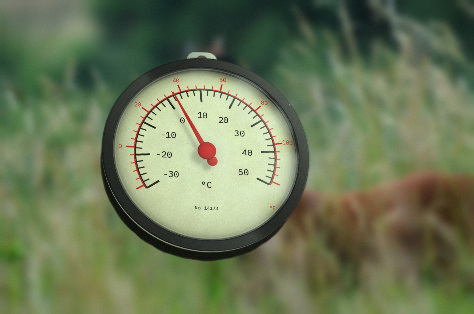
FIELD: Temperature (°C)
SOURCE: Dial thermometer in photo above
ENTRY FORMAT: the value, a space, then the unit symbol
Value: 2 °C
